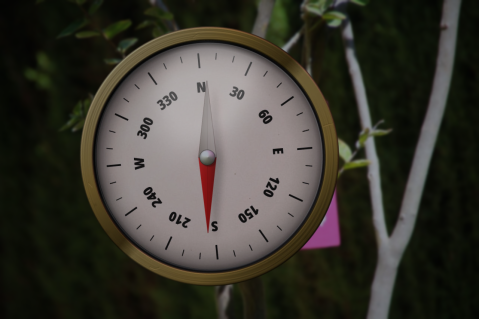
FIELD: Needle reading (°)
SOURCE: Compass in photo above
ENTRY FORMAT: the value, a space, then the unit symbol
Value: 185 °
